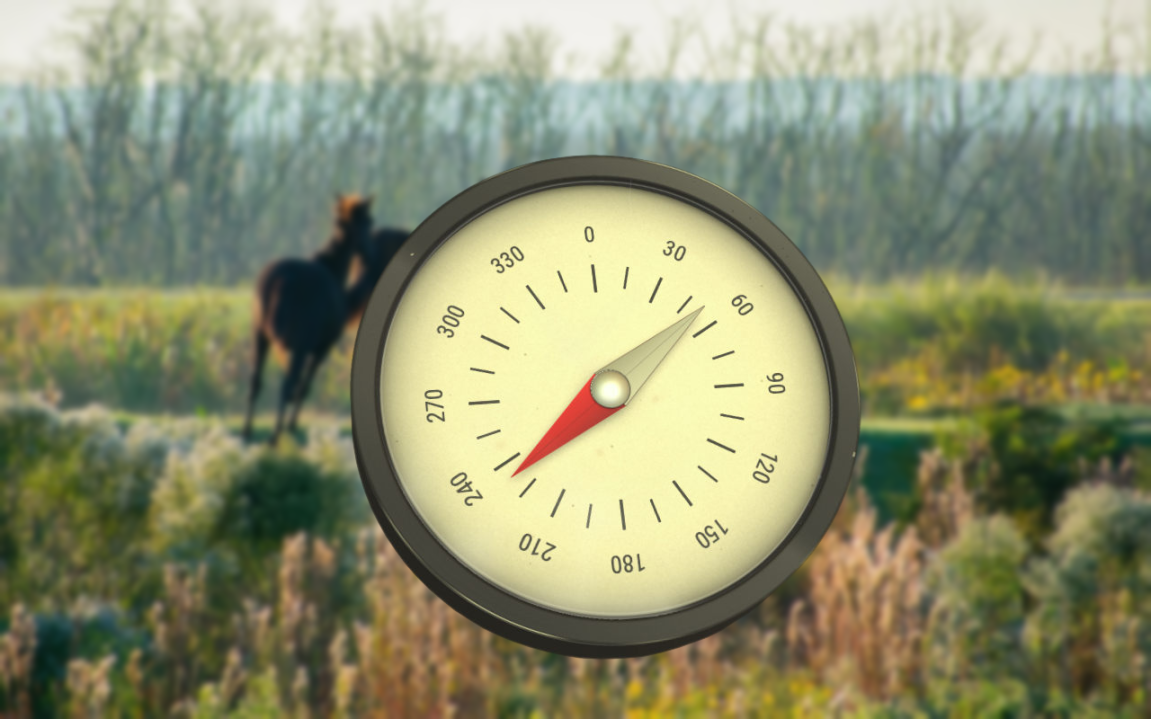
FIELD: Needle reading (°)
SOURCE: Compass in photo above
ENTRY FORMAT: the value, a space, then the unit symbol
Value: 232.5 °
